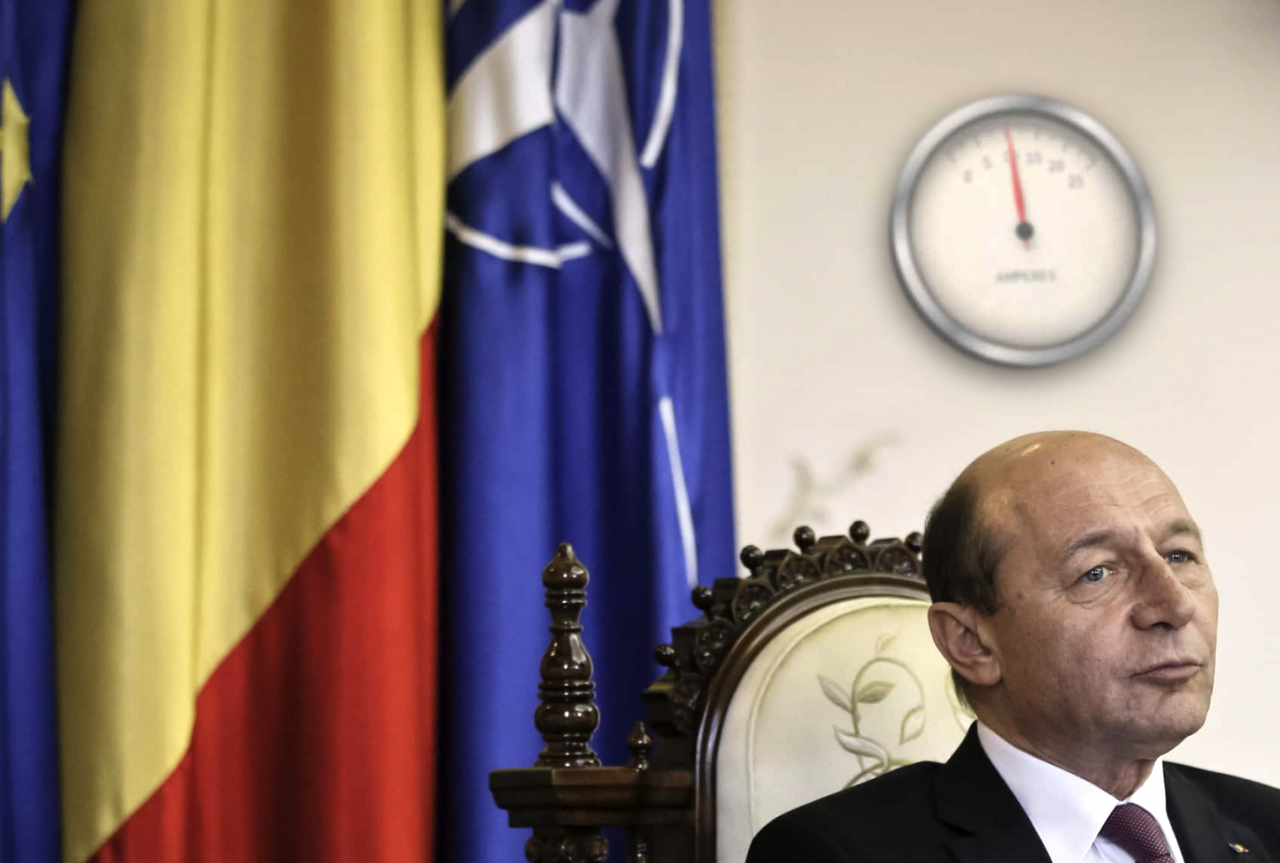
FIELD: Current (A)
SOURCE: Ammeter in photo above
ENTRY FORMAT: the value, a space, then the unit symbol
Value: 10 A
